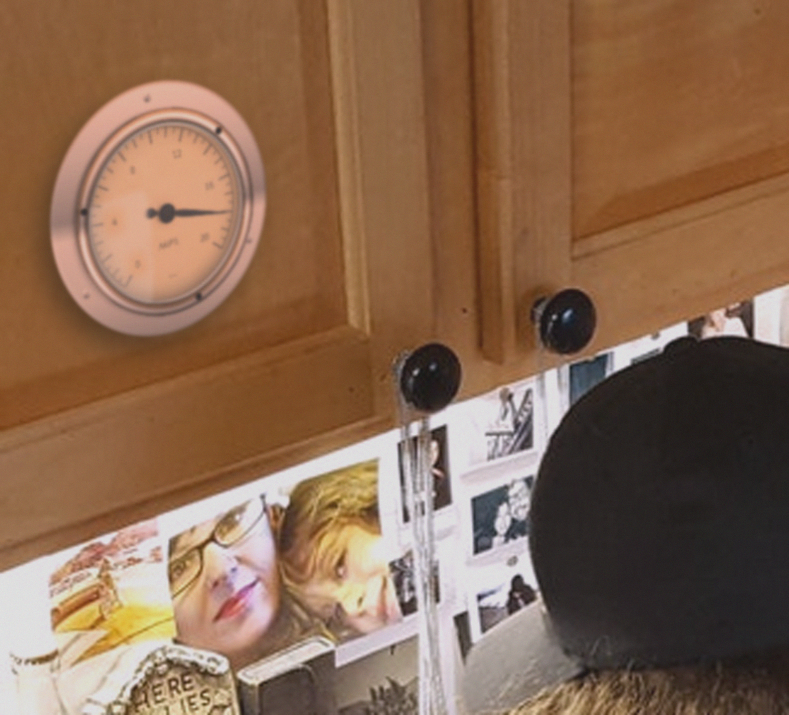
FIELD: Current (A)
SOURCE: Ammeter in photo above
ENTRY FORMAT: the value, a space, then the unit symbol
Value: 18 A
